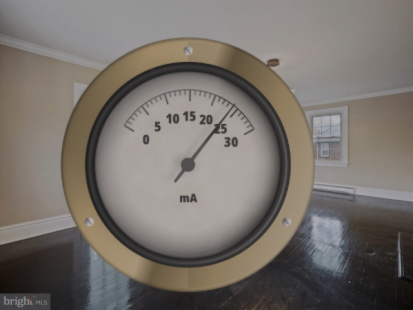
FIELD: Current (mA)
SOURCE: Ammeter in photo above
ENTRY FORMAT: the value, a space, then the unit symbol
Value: 24 mA
